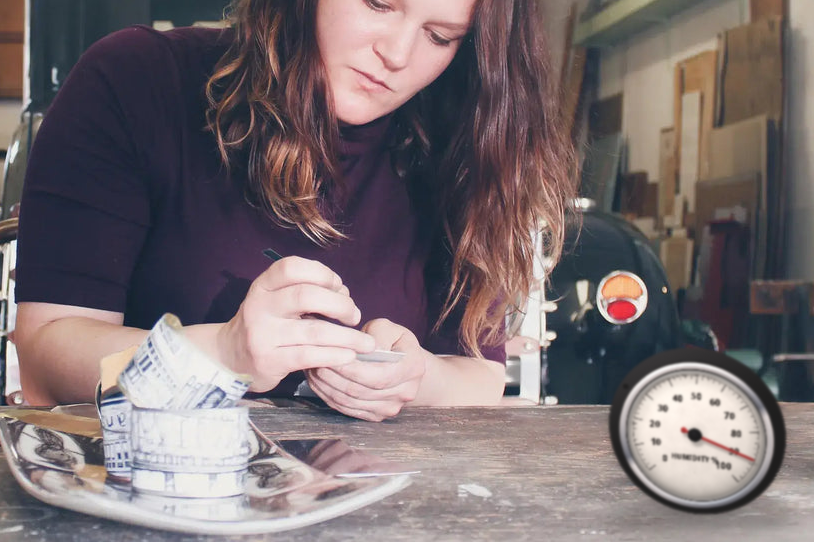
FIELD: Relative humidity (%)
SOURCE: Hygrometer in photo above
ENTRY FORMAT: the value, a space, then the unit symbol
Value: 90 %
